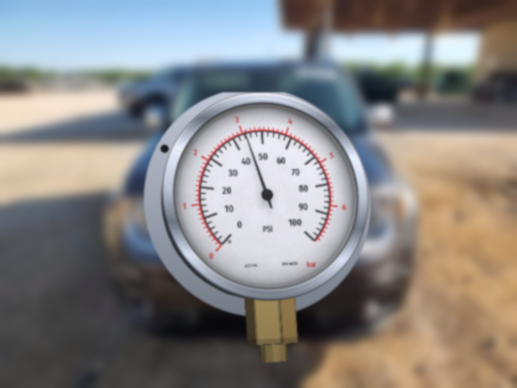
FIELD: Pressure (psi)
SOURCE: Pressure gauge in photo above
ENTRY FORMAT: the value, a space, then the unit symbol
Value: 44 psi
